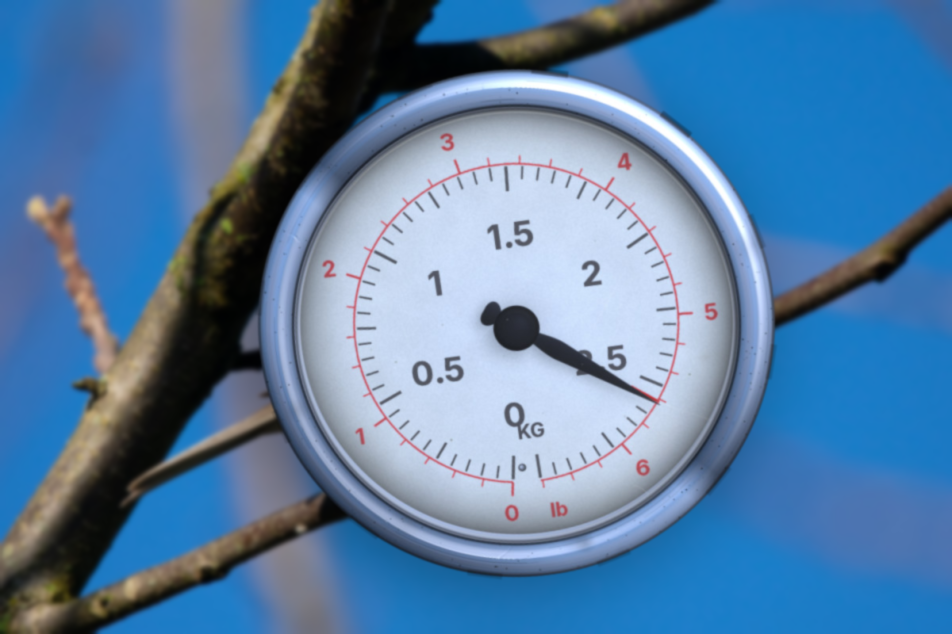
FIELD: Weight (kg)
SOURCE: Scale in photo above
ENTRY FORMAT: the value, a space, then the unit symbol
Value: 2.55 kg
